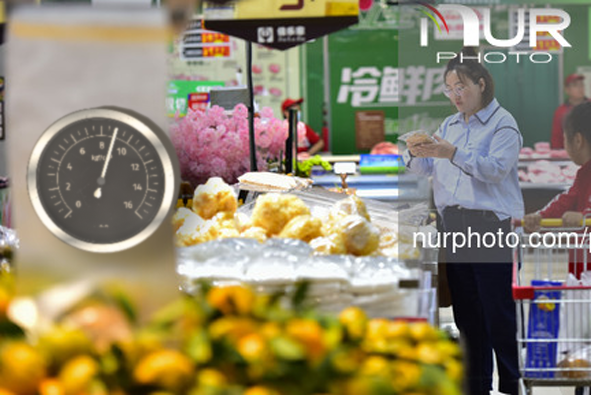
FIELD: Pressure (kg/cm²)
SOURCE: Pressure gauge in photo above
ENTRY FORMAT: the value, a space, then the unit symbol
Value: 9 kg/cm²
